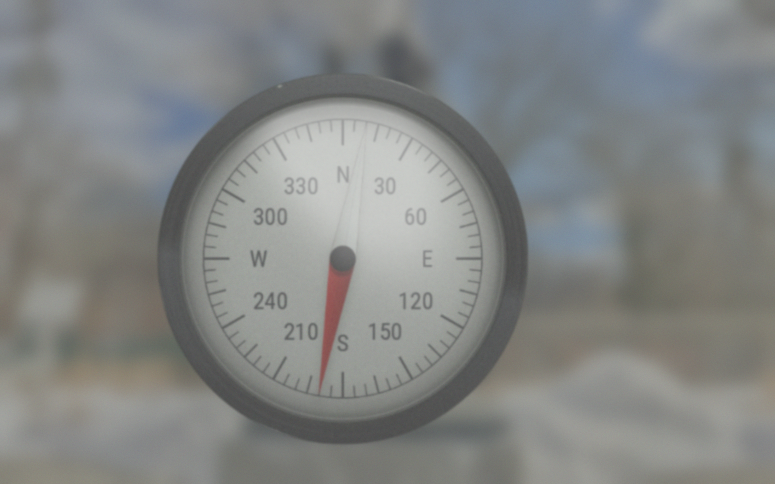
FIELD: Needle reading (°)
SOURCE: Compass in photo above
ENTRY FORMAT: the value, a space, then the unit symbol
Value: 190 °
